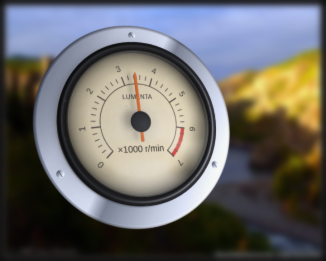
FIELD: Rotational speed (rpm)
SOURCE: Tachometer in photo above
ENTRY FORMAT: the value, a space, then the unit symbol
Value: 3400 rpm
